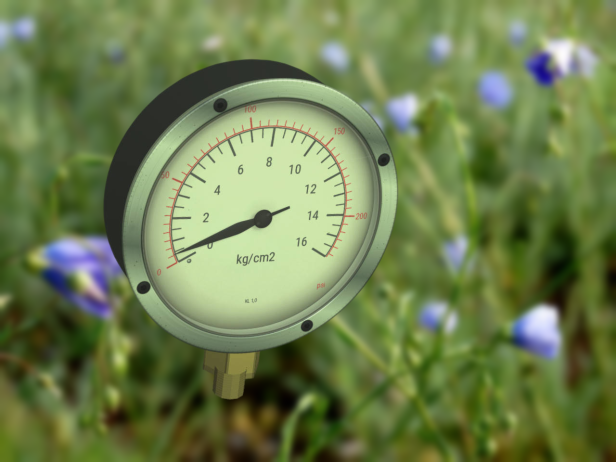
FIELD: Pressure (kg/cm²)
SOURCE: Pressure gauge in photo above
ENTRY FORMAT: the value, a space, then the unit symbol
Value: 0.5 kg/cm²
